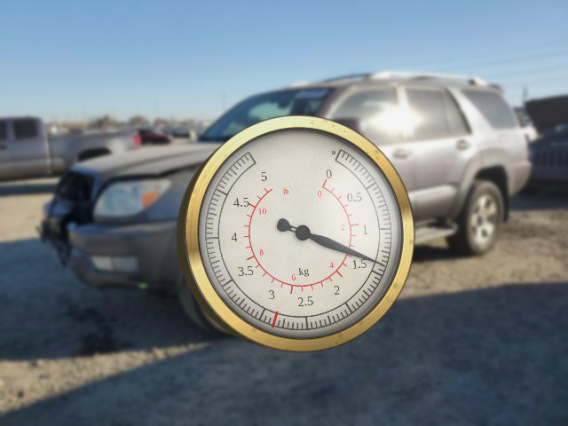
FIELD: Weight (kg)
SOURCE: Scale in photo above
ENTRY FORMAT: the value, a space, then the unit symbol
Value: 1.4 kg
